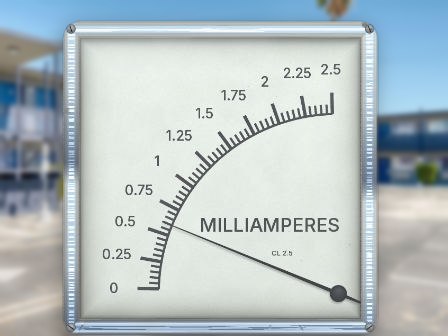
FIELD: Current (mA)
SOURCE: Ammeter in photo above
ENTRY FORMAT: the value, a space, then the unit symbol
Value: 0.6 mA
